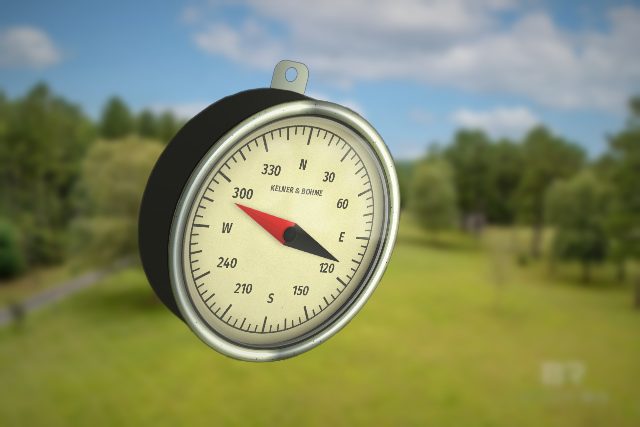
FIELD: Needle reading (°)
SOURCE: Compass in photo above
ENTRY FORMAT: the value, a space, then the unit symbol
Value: 290 °
